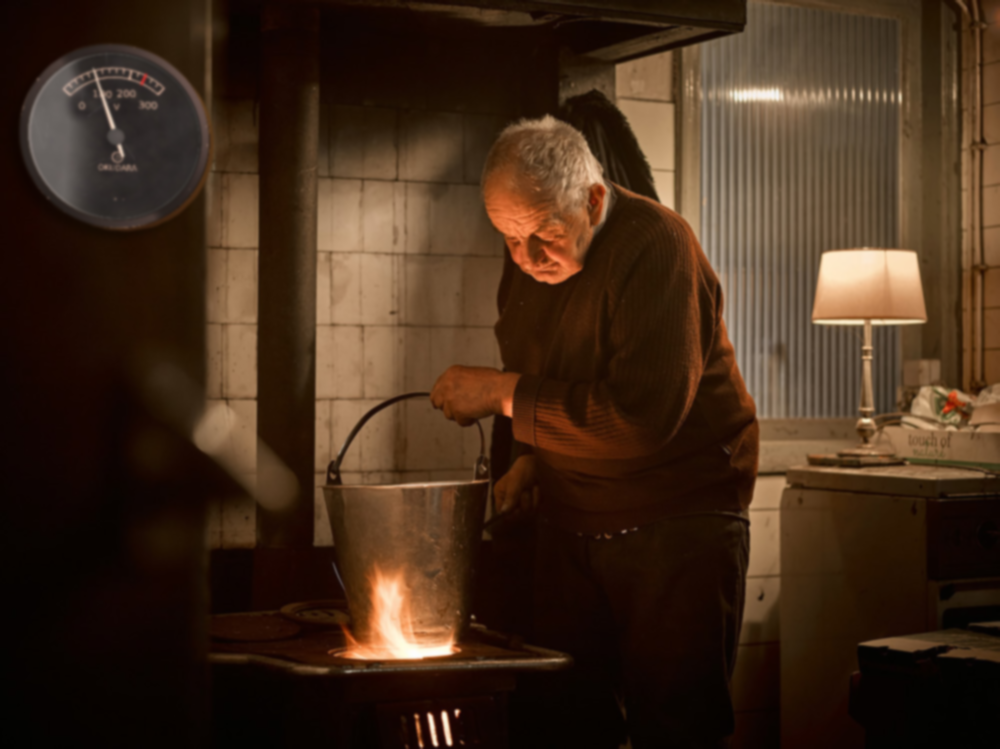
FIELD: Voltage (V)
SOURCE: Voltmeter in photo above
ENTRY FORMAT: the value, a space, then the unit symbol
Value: 100 V
